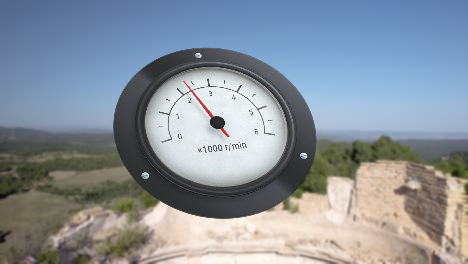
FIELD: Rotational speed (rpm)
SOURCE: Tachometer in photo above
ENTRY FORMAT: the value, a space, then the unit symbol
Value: 2250 rpm
